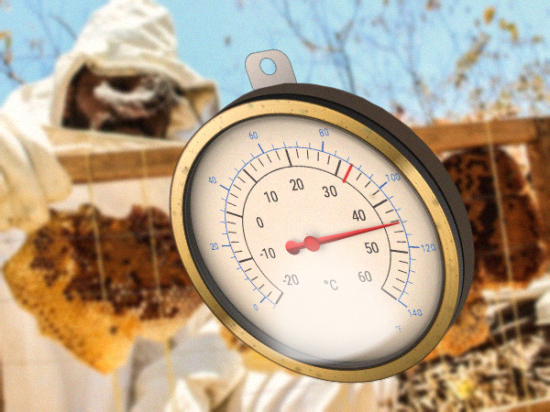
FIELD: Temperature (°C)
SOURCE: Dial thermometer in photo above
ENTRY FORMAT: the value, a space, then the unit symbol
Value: 44 °C
